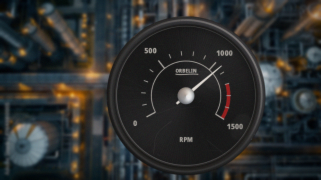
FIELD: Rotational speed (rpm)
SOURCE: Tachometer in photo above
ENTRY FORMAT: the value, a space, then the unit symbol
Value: 1050 rpm
